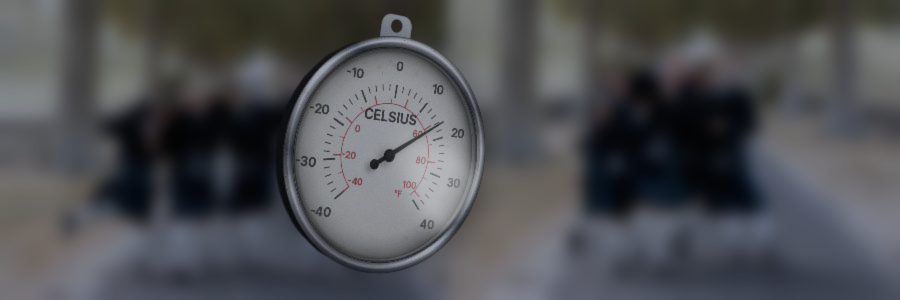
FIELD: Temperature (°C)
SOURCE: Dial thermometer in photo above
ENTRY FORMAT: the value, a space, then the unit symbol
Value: 16 °C
